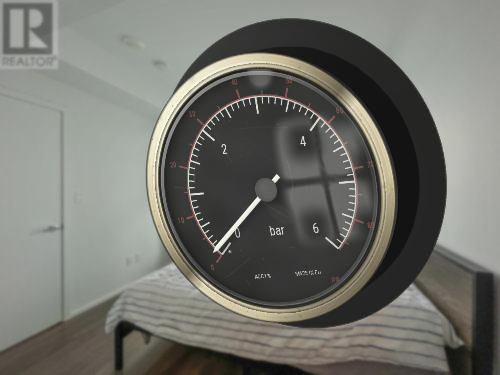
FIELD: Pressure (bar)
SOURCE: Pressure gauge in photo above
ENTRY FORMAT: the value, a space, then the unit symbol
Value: 0.1 bar
